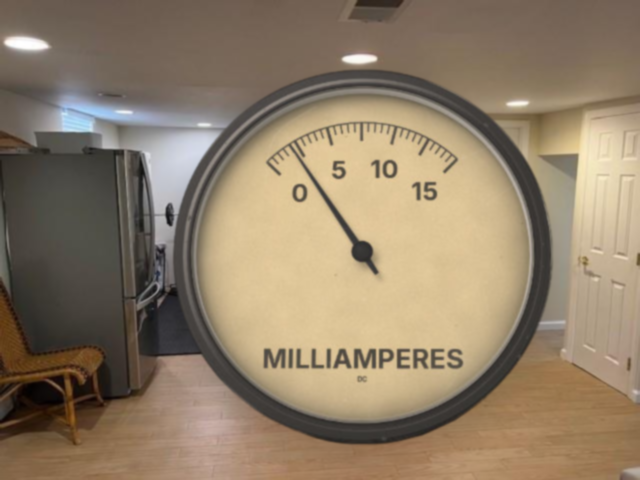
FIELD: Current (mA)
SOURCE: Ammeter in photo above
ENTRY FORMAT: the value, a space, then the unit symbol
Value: 2 mA
